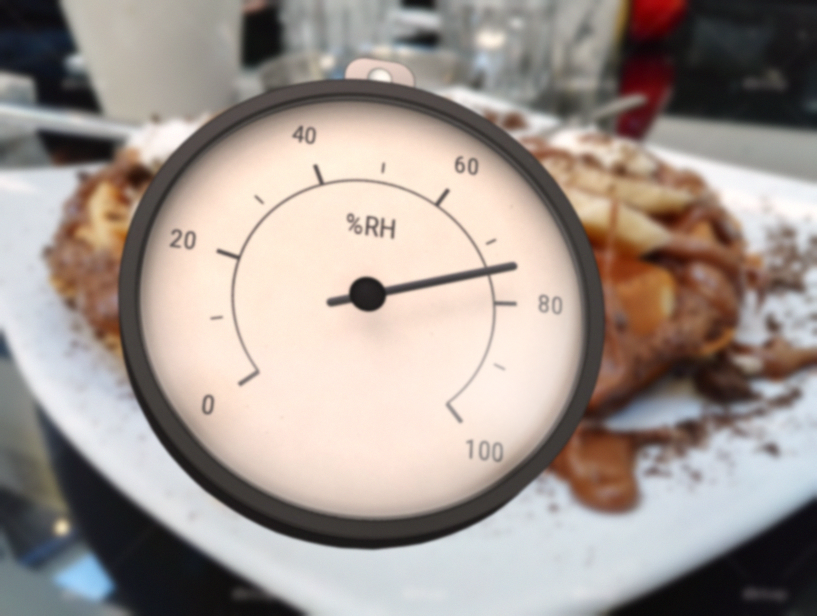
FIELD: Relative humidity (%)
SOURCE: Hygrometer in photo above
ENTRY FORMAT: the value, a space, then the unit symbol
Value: 75 %
